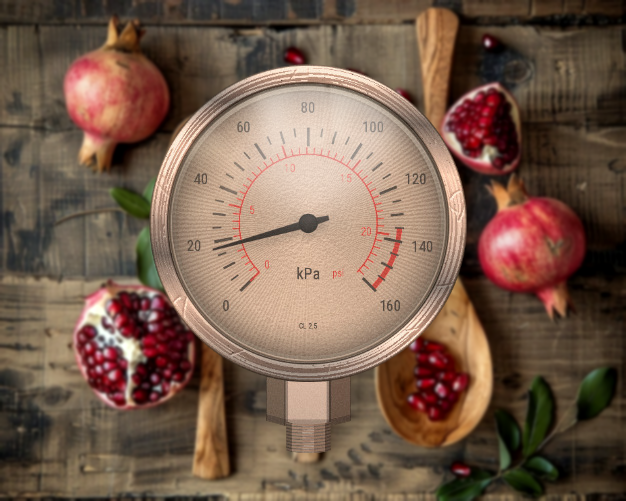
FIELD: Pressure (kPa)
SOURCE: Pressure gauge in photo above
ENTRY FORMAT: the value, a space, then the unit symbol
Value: 17.5 kPa
